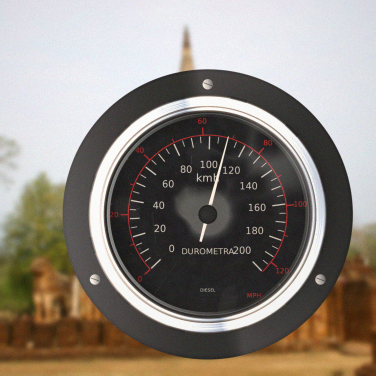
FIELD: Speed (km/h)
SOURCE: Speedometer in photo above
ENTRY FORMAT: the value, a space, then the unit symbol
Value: 110 km/h
